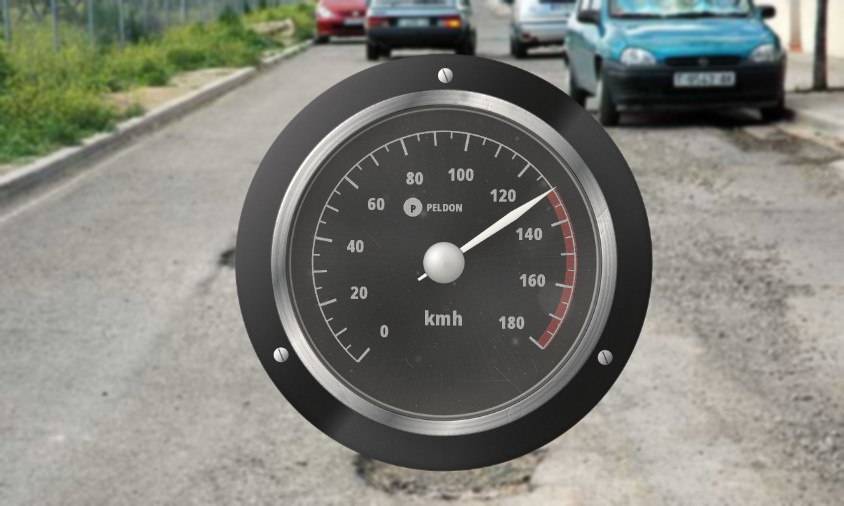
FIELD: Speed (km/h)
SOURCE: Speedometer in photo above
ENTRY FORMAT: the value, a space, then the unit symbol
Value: 130 km/h
